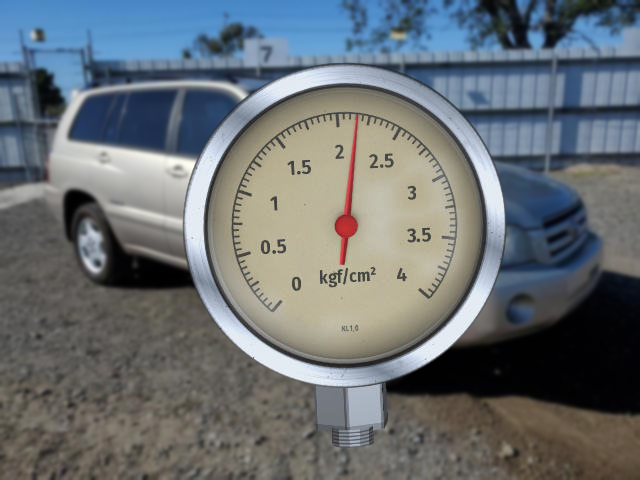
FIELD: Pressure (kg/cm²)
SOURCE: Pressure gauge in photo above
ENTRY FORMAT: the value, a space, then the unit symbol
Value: 2.15 kg/cm²
